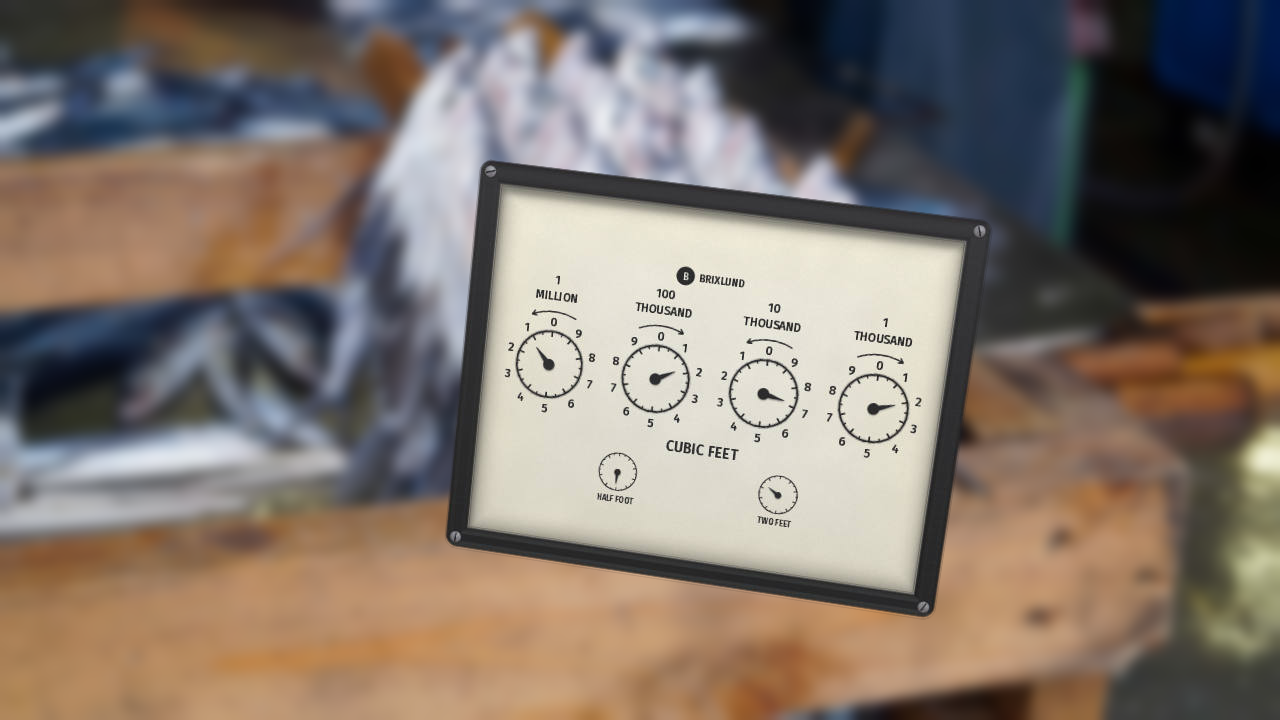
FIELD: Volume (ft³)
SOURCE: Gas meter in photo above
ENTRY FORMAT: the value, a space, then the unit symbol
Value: 117200 ft³
